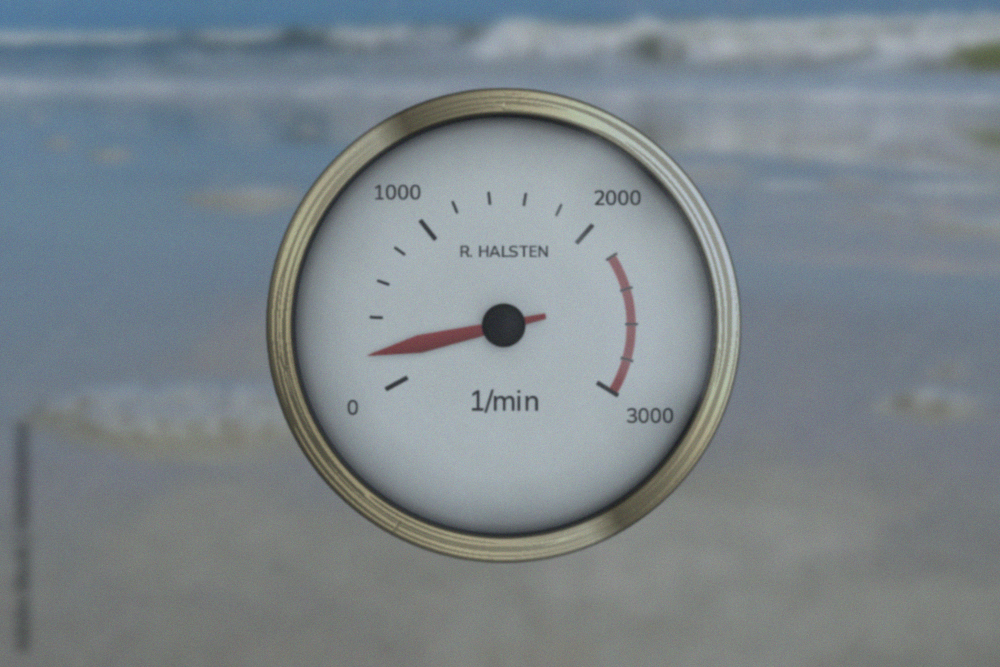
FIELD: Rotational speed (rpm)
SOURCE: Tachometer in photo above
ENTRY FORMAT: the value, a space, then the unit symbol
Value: 200 rpm
